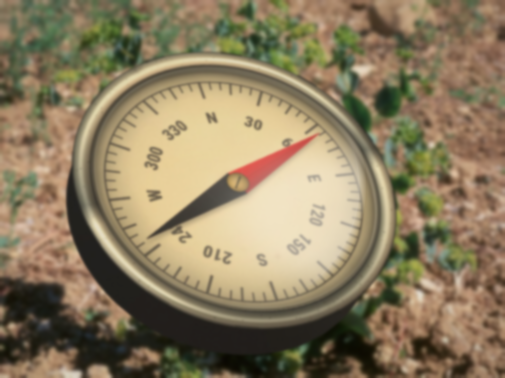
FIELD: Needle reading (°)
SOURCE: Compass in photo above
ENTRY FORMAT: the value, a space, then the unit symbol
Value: 65 °
